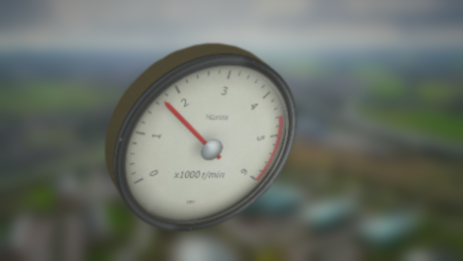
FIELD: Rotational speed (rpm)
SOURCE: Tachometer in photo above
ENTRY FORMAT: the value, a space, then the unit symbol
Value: 1700 rpm
